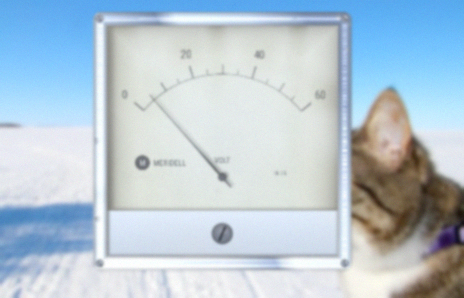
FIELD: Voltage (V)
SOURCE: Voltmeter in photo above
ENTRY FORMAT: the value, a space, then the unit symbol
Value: 5 V
